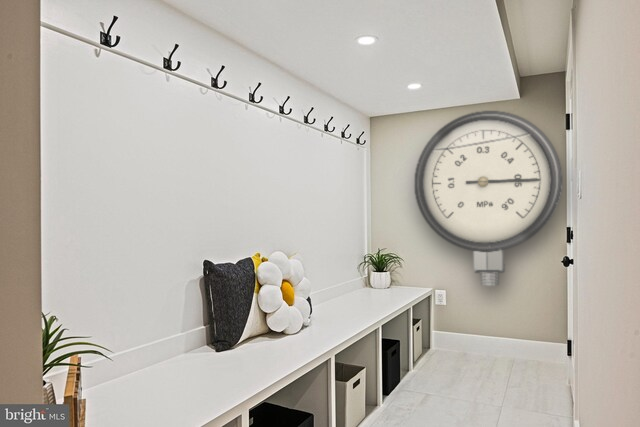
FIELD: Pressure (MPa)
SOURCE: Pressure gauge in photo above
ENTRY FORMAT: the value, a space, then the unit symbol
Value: 0.5 MPa
